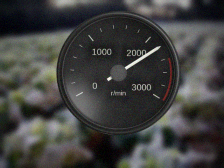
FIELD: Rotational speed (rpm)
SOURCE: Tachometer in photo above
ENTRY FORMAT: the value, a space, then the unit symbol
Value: 2200 rpm
